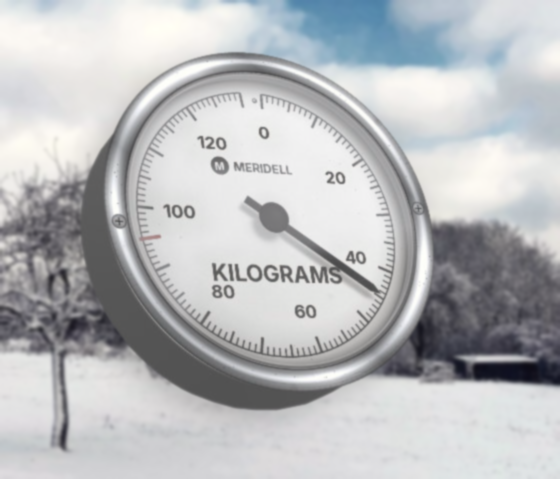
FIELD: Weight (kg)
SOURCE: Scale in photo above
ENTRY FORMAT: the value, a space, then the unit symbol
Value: 45 kg
